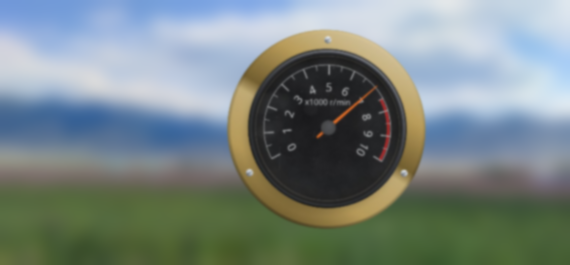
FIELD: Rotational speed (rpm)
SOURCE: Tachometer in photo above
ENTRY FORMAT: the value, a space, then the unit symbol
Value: 7000 rpm
